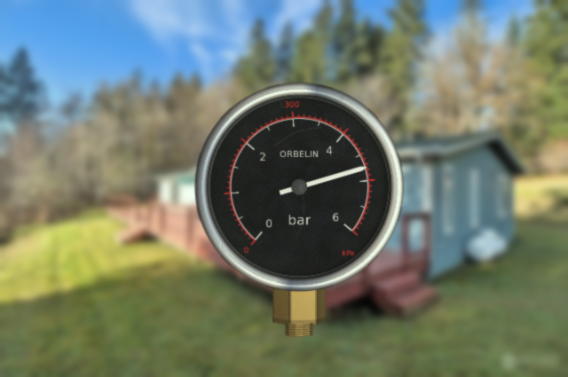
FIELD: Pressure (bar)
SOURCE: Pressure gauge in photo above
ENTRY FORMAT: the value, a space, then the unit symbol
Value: 4.75 bar
